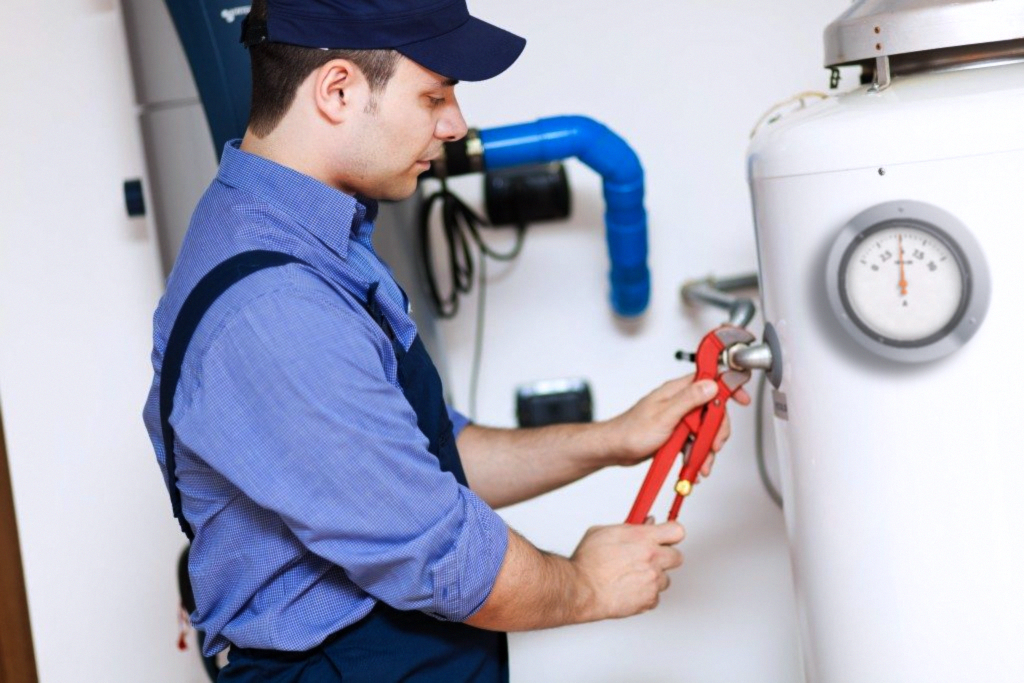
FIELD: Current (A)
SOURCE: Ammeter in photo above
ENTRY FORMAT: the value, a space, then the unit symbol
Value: 5 A
